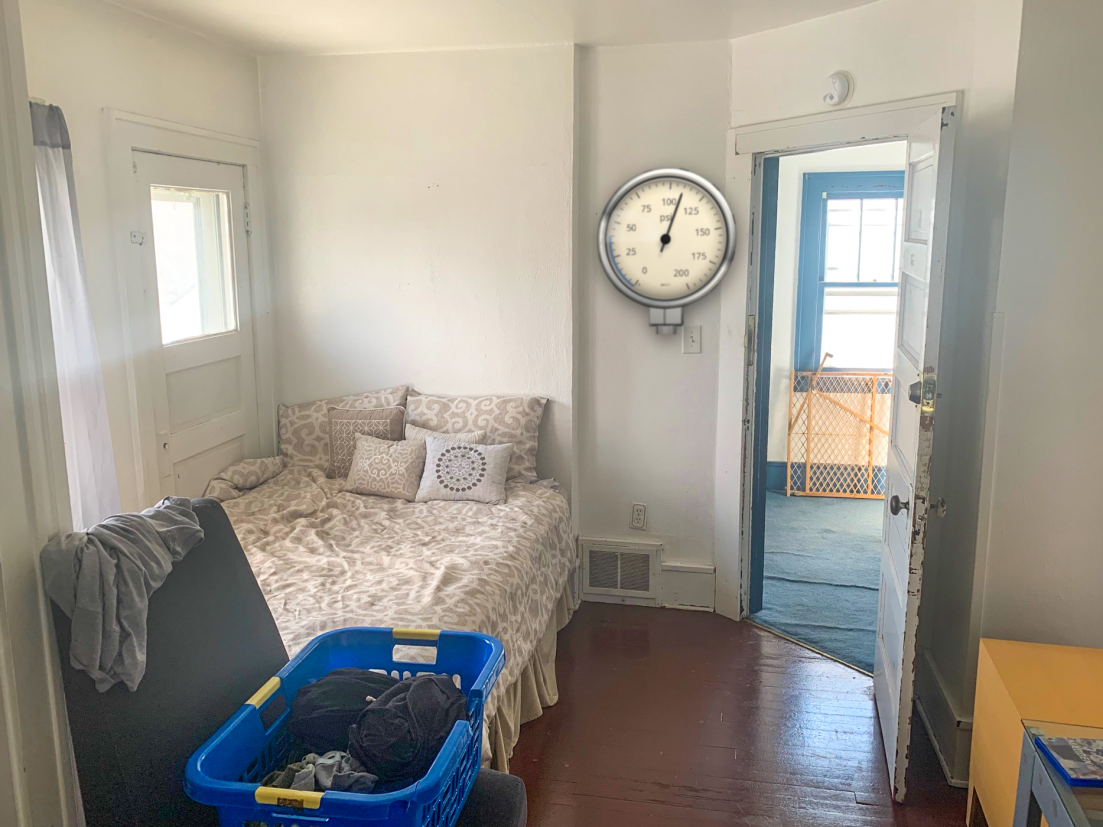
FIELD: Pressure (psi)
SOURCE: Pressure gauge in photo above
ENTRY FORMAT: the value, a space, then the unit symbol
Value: 110 psi
